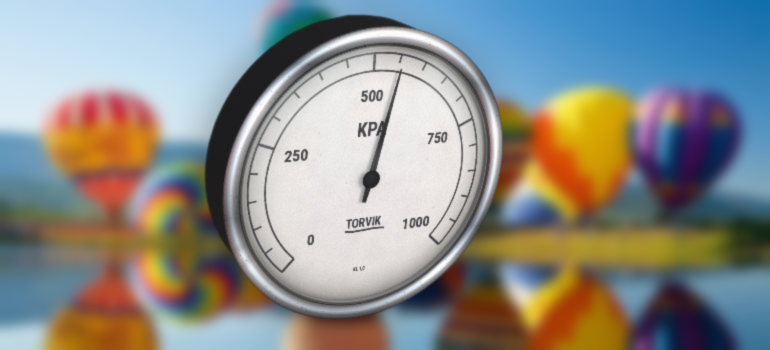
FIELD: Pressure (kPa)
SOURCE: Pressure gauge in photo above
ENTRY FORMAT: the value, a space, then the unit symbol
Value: 550 kPa
